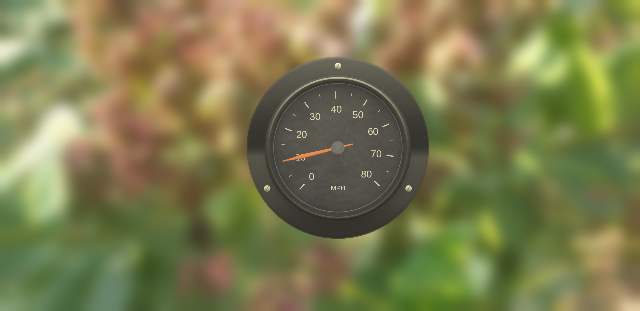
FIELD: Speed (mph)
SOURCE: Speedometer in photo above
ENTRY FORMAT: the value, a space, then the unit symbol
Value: 10 mph
